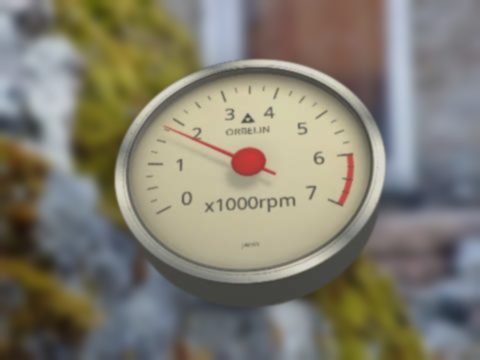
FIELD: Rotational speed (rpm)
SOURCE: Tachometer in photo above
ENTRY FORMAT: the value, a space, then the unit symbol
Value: 1750 rpm
